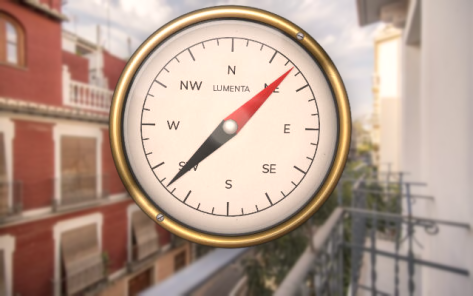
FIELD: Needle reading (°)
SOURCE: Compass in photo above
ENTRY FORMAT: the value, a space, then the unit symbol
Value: 45 °
